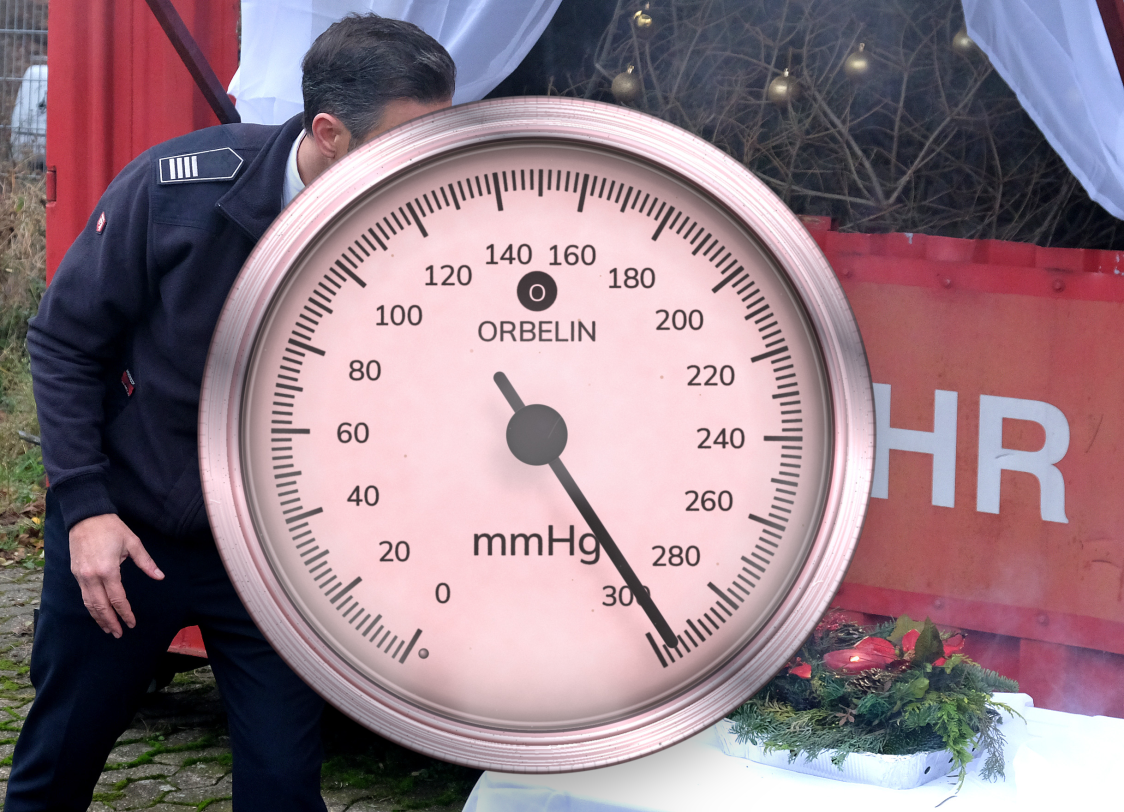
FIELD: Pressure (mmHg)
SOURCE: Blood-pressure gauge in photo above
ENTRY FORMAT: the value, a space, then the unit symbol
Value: 296 mmHg
